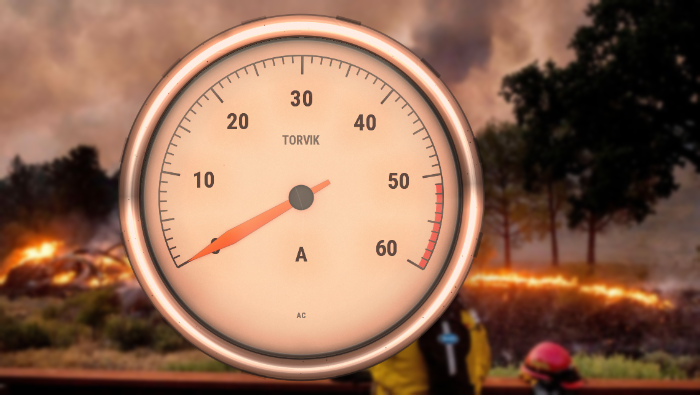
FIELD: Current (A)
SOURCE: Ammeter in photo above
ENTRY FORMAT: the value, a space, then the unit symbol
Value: 0 A
